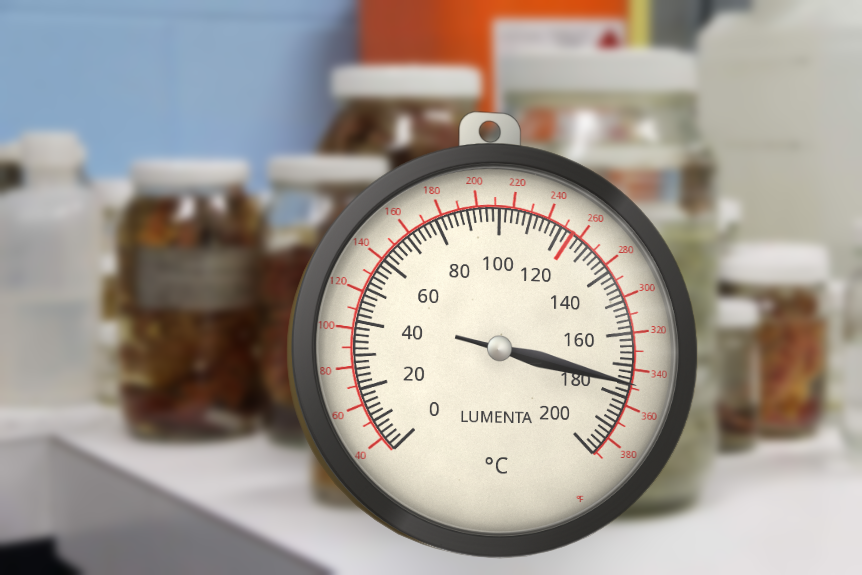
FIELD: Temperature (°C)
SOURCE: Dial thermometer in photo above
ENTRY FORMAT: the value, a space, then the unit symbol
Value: 176 °C
